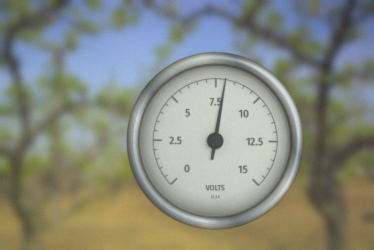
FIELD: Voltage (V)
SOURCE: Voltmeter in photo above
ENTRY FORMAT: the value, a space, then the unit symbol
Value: 8 V
